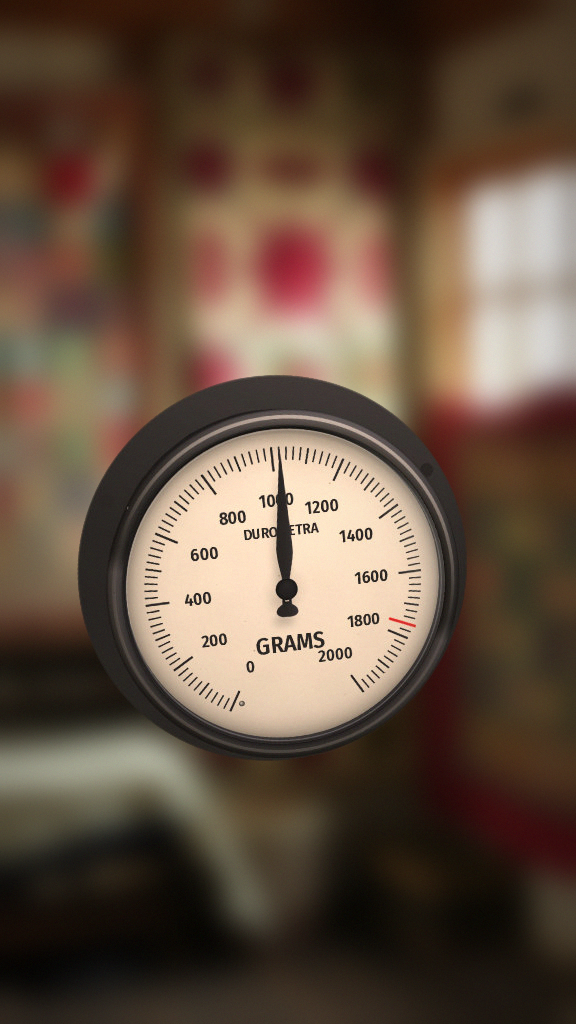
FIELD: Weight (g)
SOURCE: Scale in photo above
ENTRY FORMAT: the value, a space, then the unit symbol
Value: 1020 g
